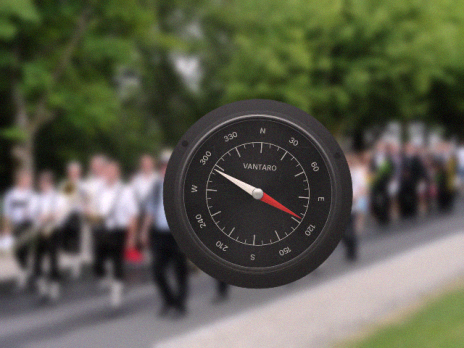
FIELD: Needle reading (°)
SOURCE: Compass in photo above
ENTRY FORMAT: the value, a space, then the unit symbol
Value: 115 °
